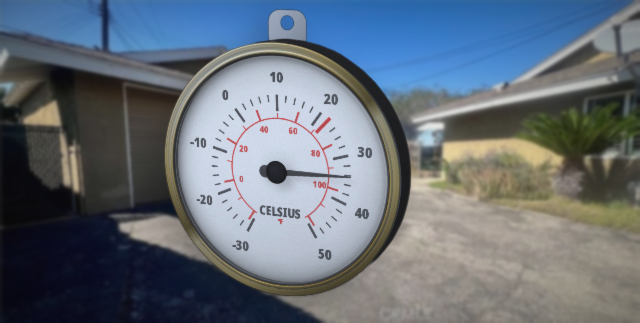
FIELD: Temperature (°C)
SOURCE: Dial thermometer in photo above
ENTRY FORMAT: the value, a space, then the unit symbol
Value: 34 °C
